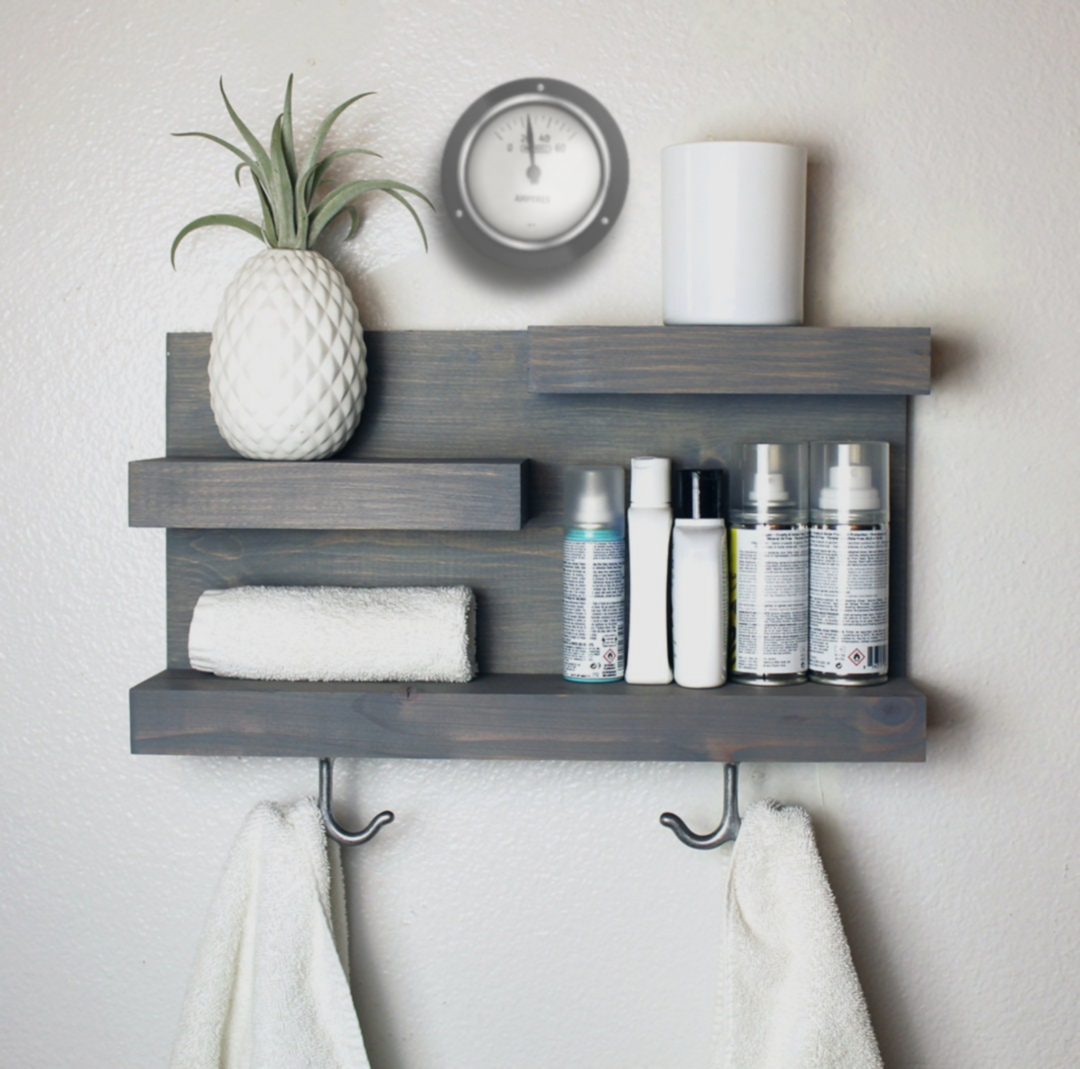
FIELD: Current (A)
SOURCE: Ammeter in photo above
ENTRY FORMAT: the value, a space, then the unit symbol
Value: 25 A
